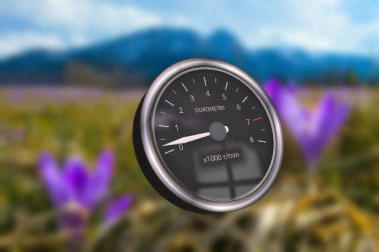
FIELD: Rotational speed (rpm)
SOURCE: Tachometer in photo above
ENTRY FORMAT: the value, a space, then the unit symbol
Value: 250 rpm
